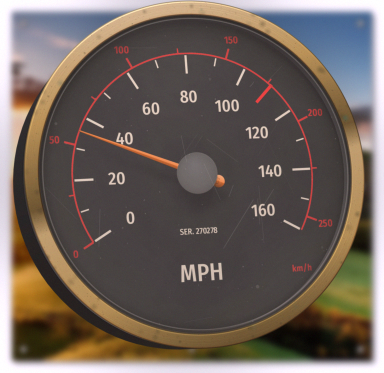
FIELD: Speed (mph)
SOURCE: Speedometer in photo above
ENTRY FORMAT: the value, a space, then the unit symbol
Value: 35 mph
